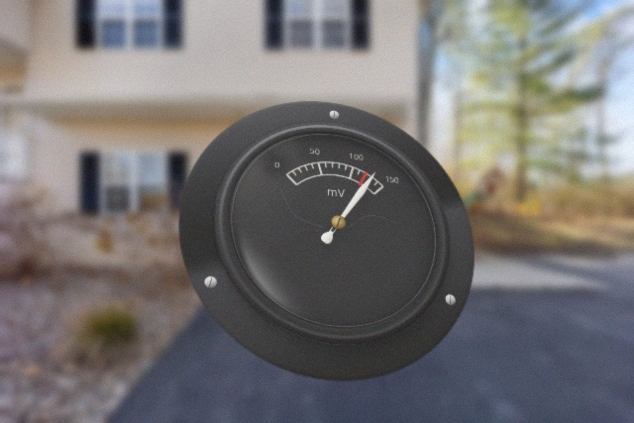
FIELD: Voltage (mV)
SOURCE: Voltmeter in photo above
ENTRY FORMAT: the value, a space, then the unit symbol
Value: 130 mV
